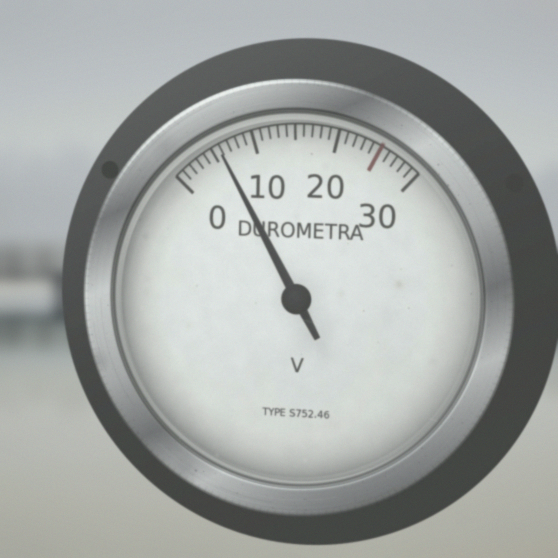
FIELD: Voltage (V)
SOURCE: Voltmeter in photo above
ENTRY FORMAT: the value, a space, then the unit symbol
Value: 6 V
